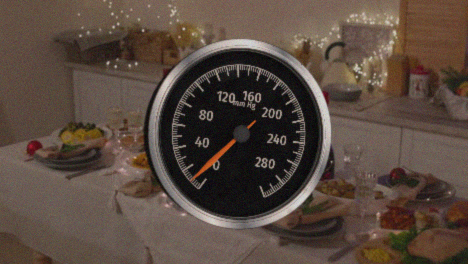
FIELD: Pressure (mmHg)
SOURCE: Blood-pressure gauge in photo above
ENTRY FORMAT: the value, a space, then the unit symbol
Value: 10 mmHg
